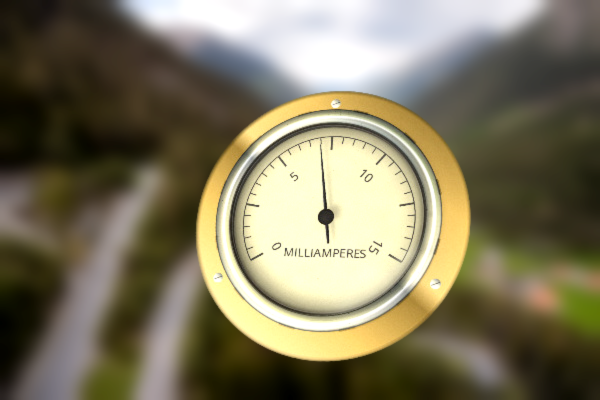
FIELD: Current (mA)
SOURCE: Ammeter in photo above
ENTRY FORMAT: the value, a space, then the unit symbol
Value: 7 mA
